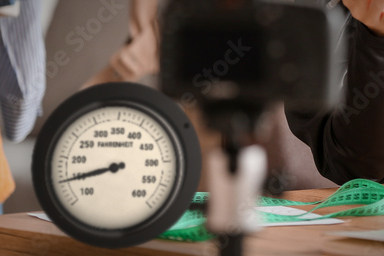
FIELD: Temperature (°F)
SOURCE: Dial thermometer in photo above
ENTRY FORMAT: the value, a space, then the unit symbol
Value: 150 °F
